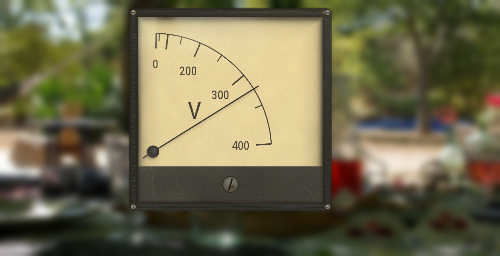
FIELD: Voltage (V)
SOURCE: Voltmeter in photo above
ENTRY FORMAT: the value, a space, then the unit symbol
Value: 325 V
